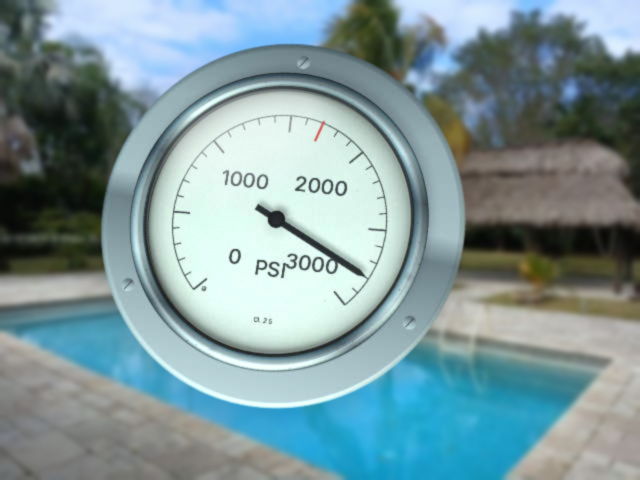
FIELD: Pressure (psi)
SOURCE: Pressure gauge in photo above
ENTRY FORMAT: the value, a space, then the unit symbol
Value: 2800 psi
